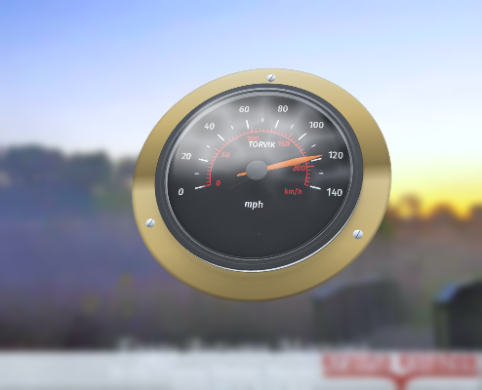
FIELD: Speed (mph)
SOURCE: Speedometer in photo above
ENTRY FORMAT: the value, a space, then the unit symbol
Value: 120 mph
